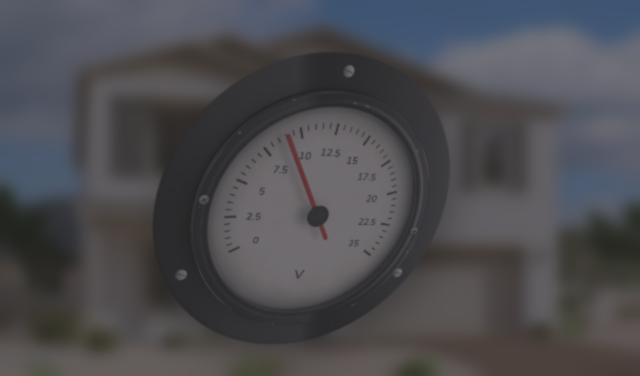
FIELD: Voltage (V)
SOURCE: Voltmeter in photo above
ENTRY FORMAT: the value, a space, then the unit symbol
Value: 9 V
